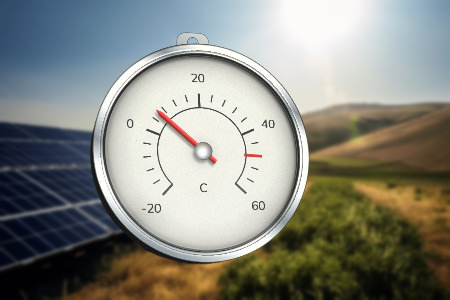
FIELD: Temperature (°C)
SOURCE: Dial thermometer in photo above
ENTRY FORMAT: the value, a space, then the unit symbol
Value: 6 °C
